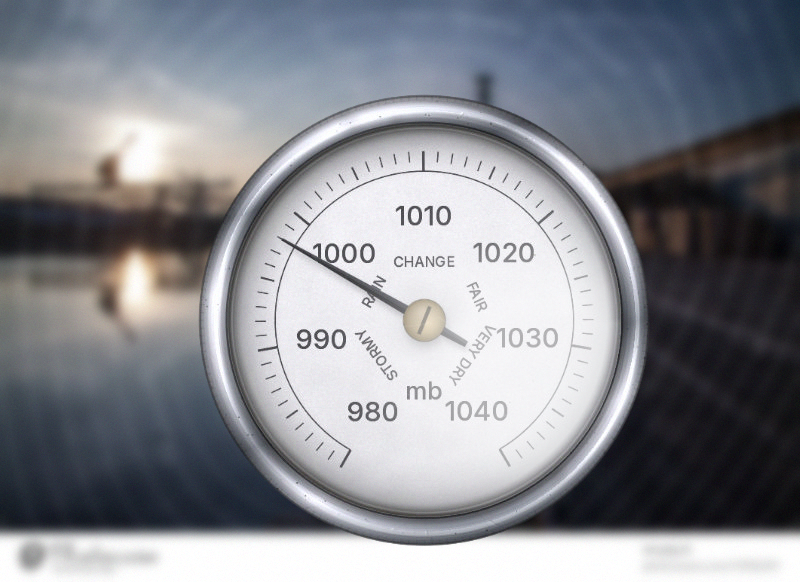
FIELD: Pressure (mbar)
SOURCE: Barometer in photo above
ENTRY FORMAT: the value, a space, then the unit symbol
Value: 998 mbar
